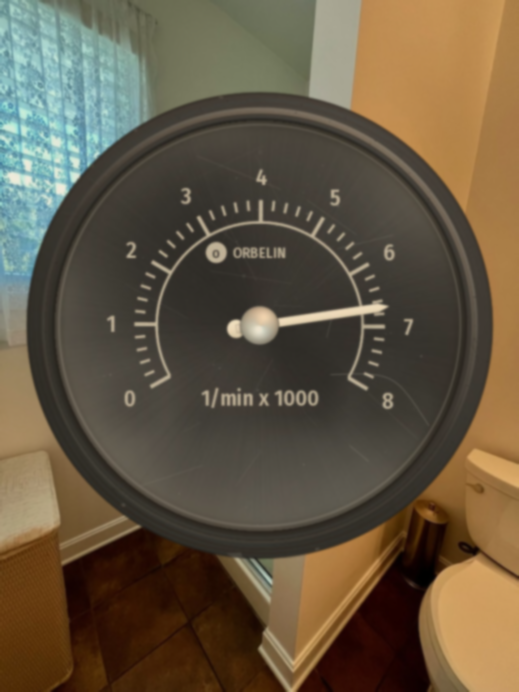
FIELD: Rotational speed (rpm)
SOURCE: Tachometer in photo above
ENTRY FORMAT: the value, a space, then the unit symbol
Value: 6700 rpm
